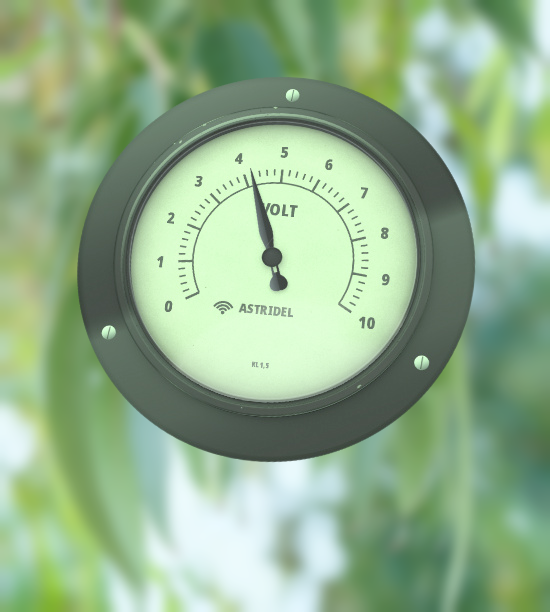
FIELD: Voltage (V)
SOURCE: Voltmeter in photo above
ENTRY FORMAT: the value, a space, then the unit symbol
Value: 4.2 V
